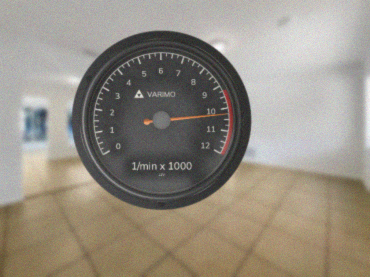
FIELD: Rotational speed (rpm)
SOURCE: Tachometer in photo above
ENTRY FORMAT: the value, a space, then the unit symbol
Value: 10250 rpm
